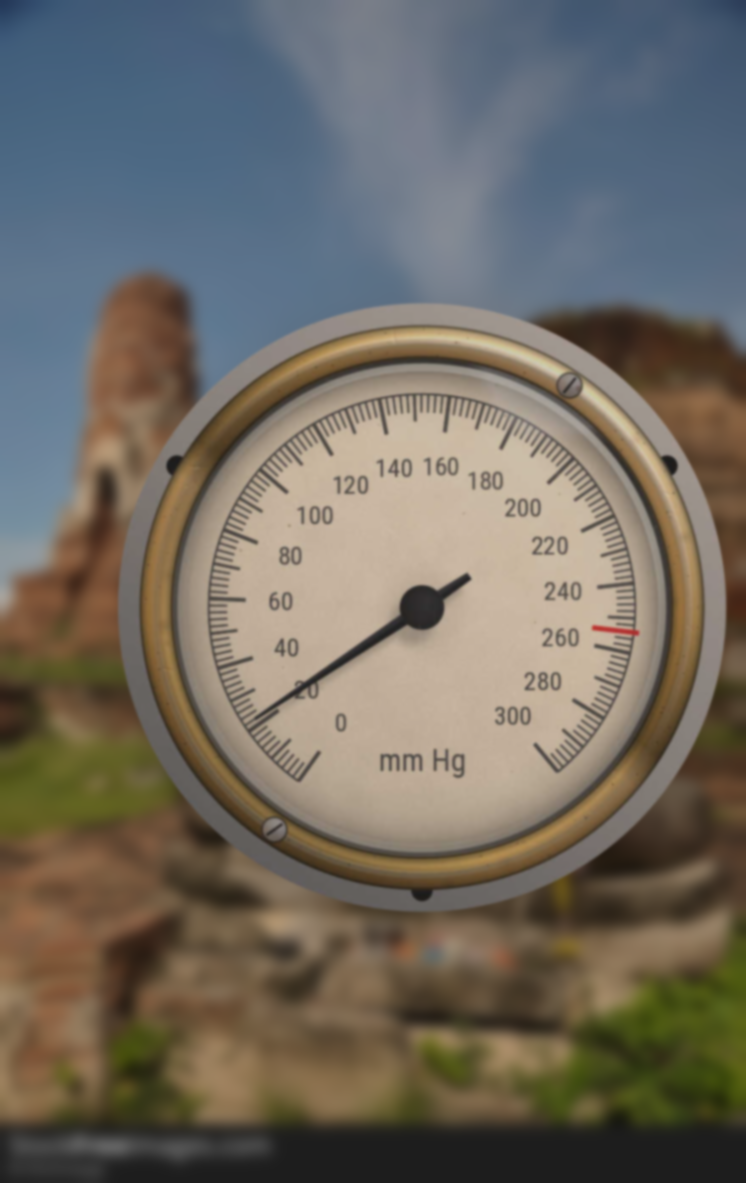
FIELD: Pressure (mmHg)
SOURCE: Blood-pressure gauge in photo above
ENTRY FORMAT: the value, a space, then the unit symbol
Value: 22 mmHg
